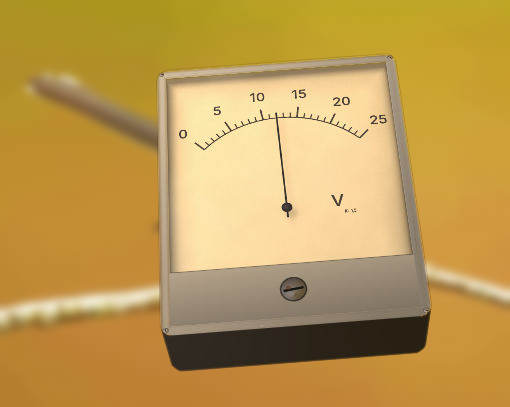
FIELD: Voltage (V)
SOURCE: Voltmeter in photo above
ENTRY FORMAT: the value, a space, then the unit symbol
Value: 12 V
